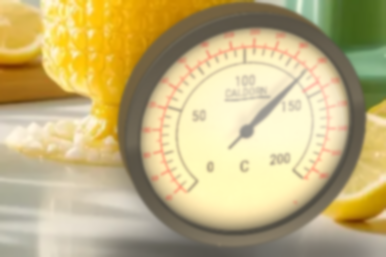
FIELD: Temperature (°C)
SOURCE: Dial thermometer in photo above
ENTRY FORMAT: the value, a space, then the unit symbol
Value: 135 °C
